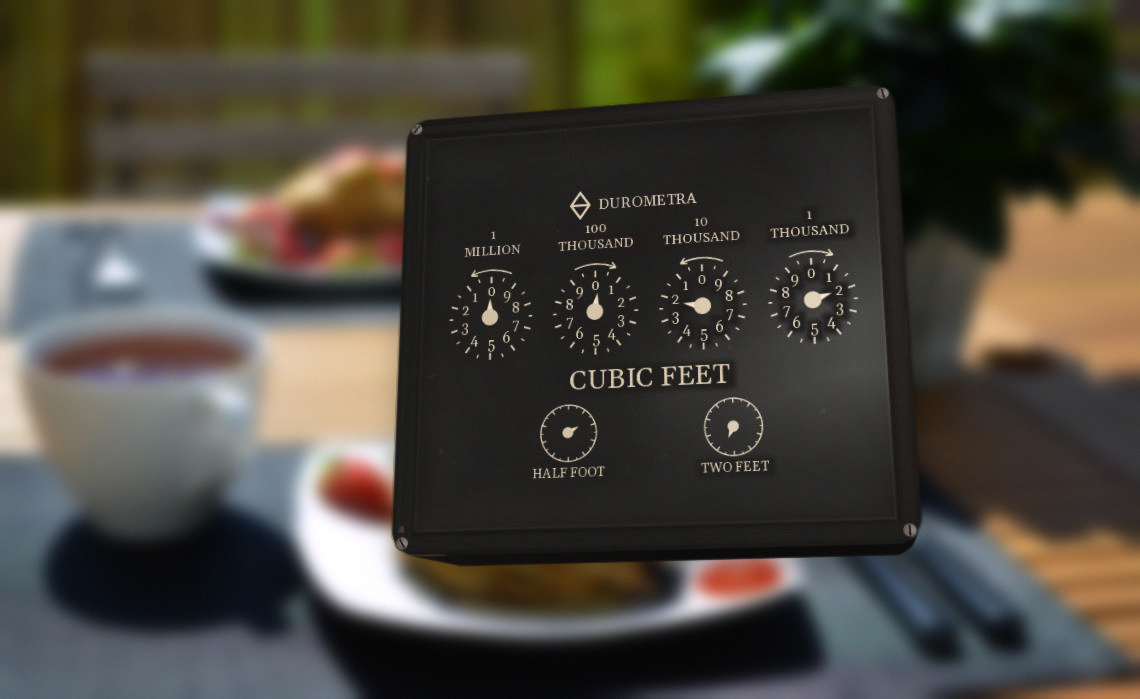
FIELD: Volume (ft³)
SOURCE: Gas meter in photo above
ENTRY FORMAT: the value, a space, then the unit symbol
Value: 2200 ft³
